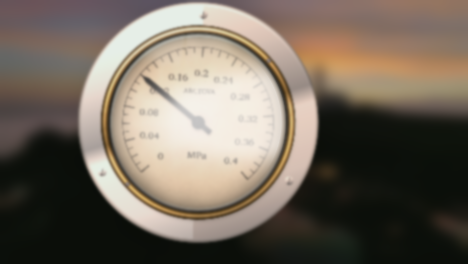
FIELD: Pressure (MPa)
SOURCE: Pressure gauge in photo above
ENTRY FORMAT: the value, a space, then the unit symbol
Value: 0.12 MPa
